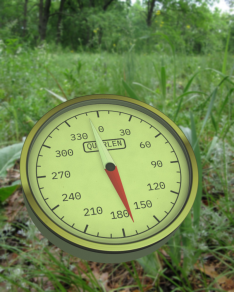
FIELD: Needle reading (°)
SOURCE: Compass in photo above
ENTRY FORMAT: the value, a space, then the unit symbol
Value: 170 °
